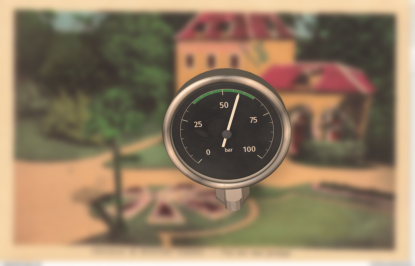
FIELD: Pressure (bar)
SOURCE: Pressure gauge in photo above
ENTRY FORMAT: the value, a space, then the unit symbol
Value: 57.5 bar
